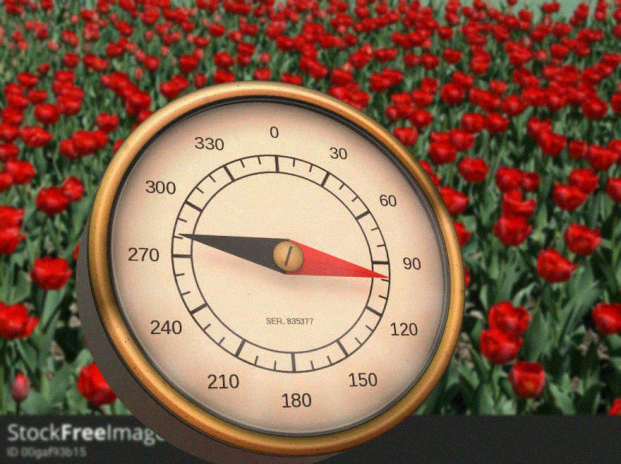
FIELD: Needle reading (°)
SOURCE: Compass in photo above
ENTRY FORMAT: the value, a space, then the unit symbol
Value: 100 °
